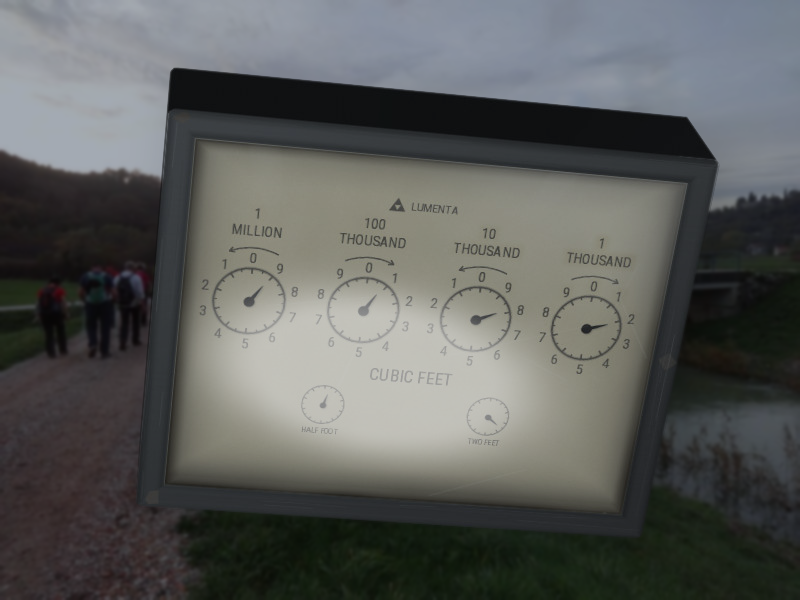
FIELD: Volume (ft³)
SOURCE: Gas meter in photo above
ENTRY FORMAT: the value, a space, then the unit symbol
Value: 908200 ft³
